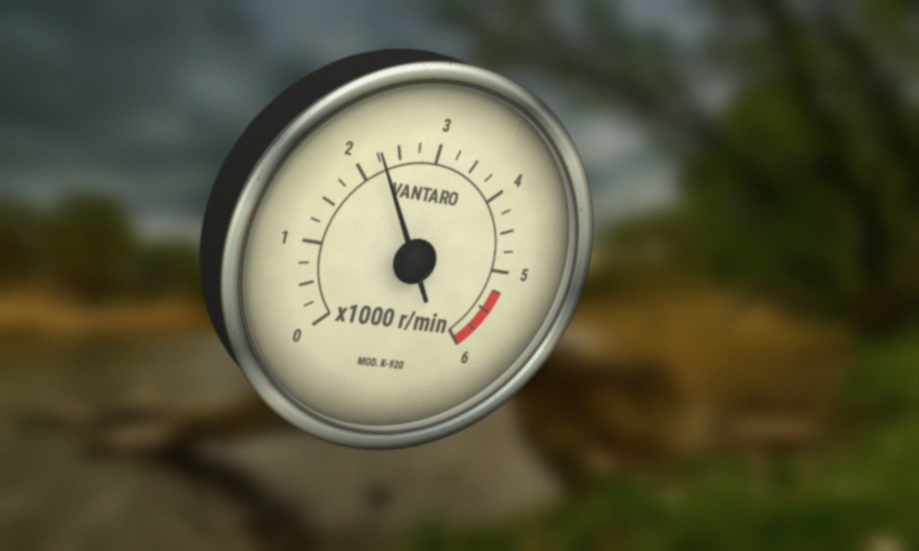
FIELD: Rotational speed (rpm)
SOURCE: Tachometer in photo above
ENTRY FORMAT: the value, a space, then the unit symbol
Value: 2250 rpm
